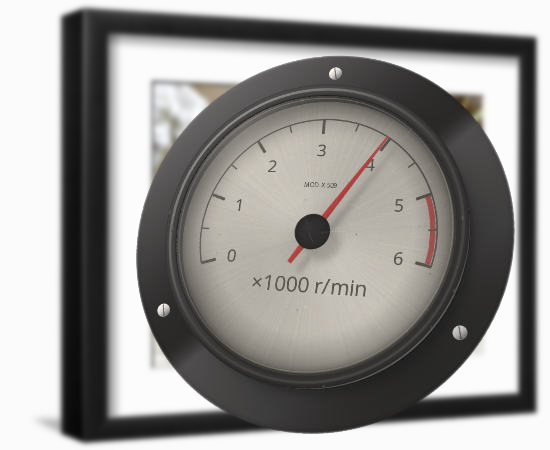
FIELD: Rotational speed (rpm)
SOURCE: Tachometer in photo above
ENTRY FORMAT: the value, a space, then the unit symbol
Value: 4000 rpm
